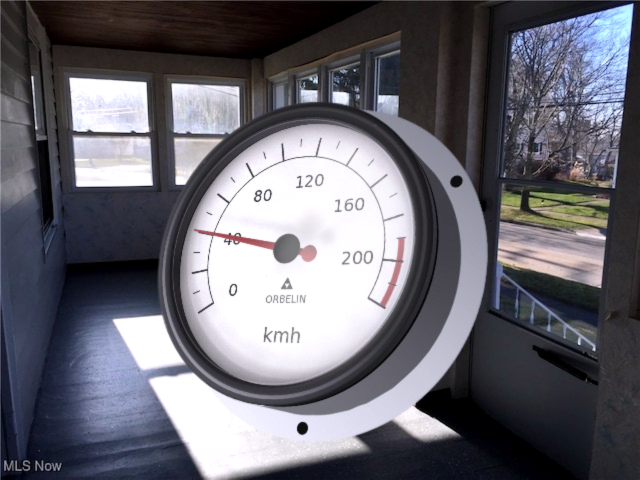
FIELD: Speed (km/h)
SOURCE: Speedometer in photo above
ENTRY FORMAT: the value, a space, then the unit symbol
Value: 40 km/h
